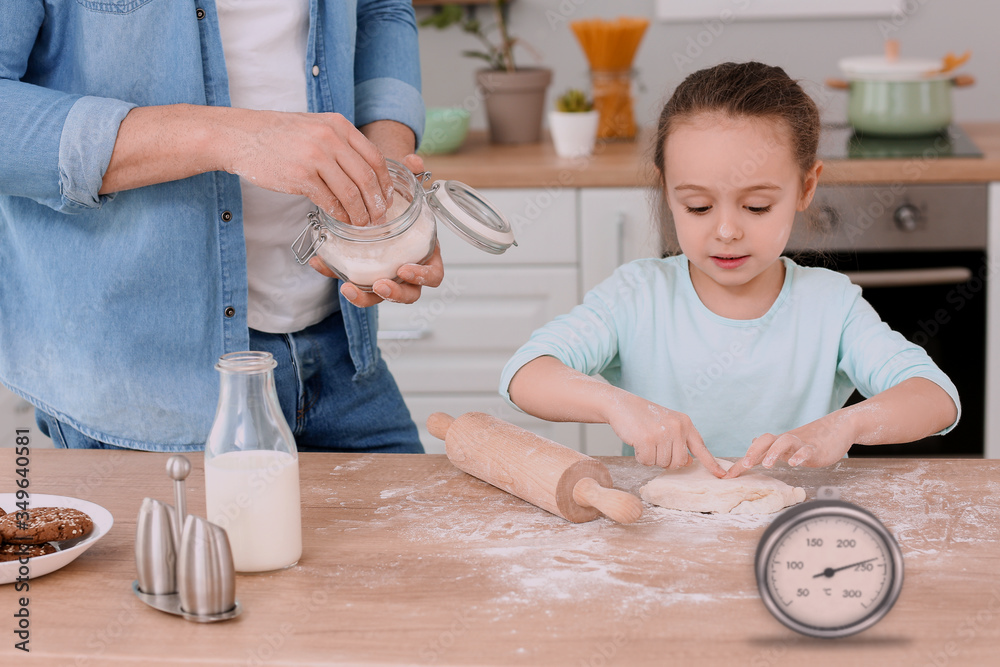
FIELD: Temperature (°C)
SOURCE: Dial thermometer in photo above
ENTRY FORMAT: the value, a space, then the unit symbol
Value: 240 °C
